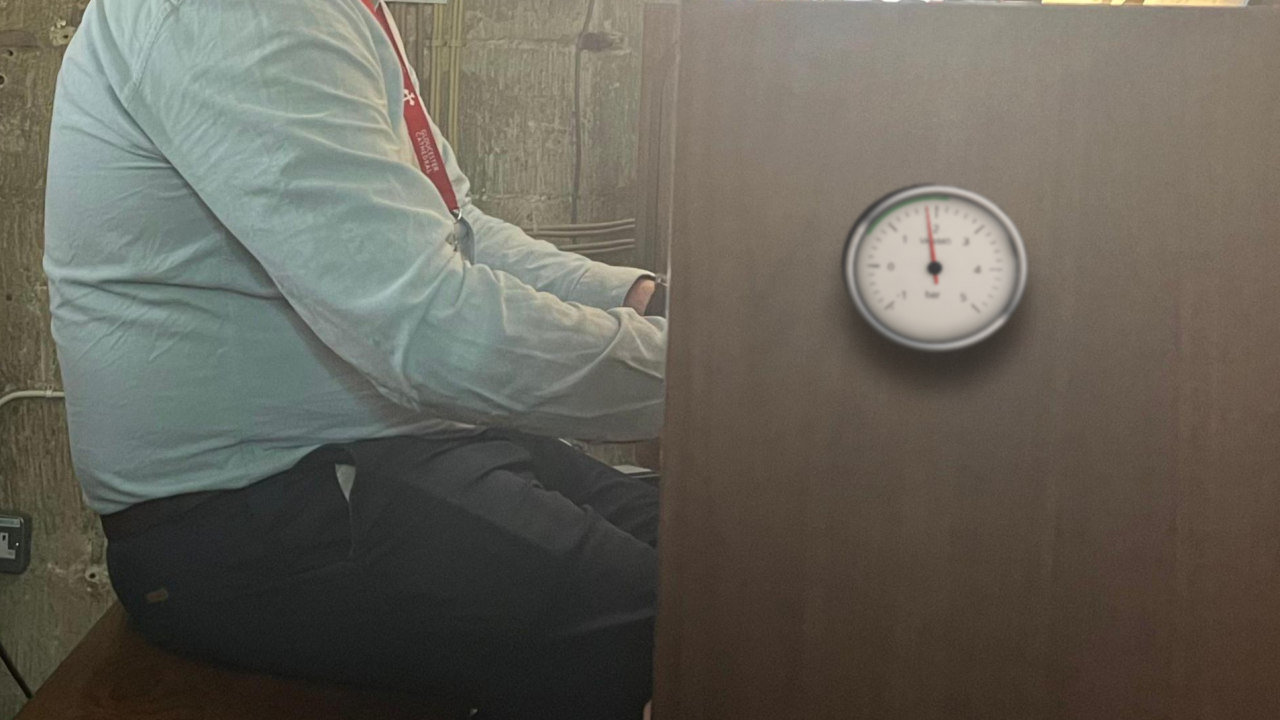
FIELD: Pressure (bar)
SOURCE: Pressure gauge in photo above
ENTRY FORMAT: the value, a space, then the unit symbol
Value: 1.8 bar
